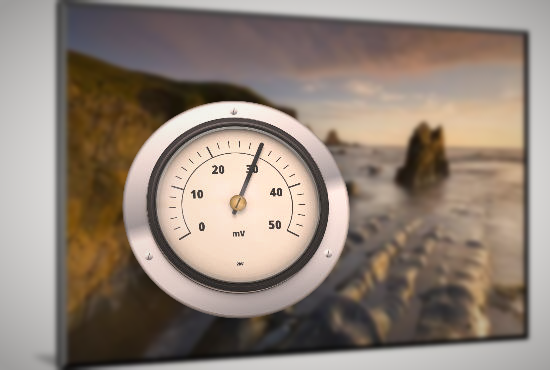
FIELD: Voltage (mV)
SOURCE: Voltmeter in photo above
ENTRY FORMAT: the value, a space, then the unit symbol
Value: 30 mV
